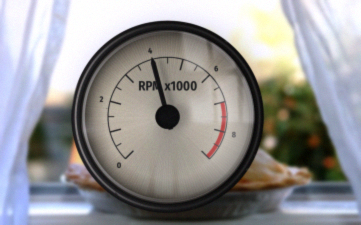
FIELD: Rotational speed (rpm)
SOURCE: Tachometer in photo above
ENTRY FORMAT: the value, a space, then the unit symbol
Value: 4000 rpm
